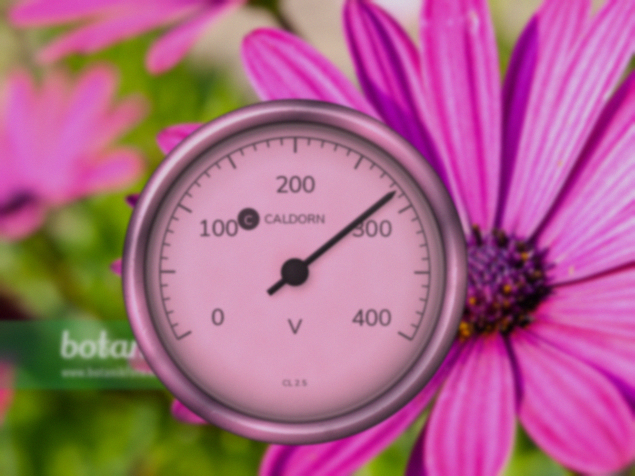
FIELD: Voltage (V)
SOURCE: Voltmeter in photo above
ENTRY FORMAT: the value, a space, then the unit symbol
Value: 285 V
